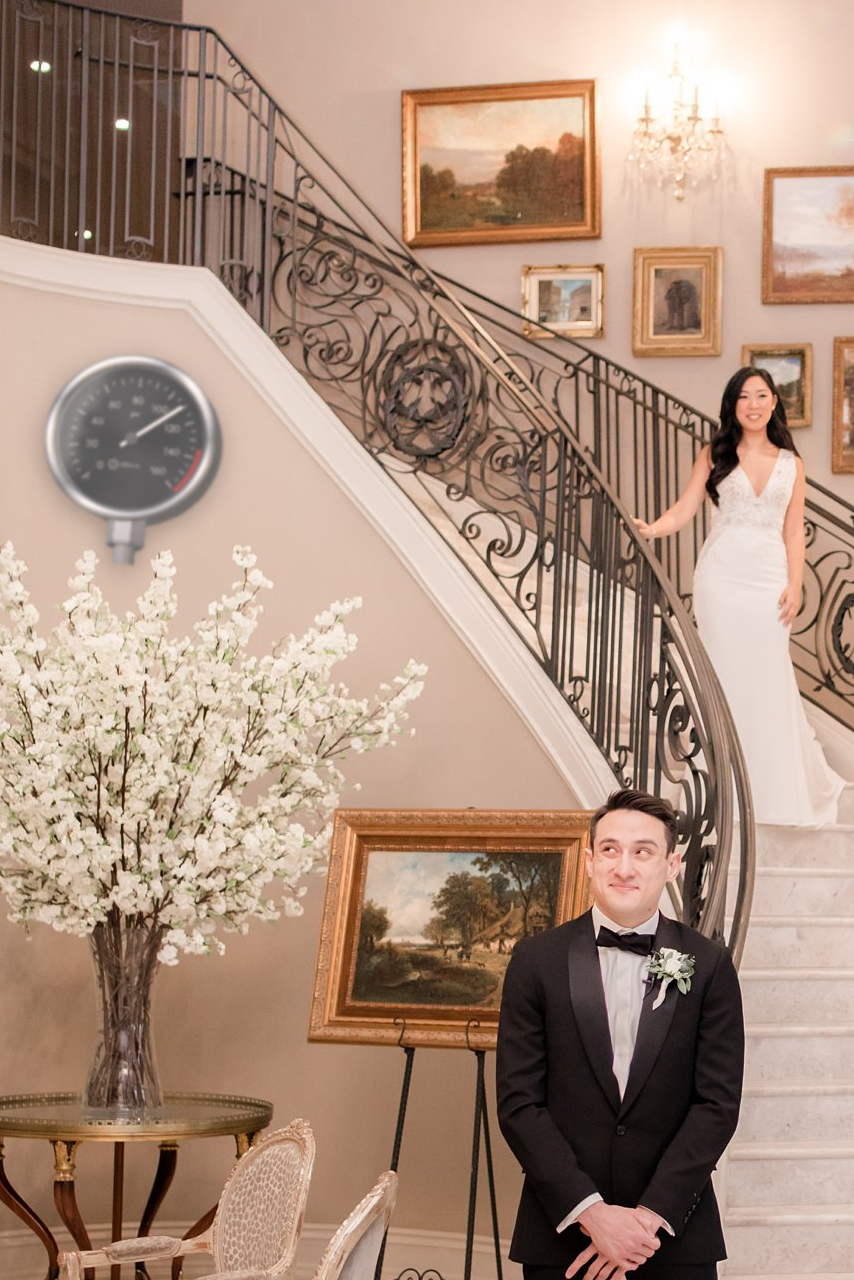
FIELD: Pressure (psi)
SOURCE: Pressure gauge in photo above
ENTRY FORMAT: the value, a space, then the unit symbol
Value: 110 psi
